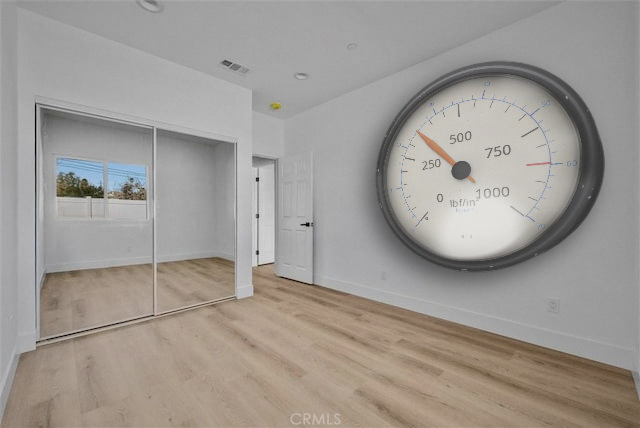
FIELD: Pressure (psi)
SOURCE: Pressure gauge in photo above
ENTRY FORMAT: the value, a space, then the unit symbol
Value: 350 psi
